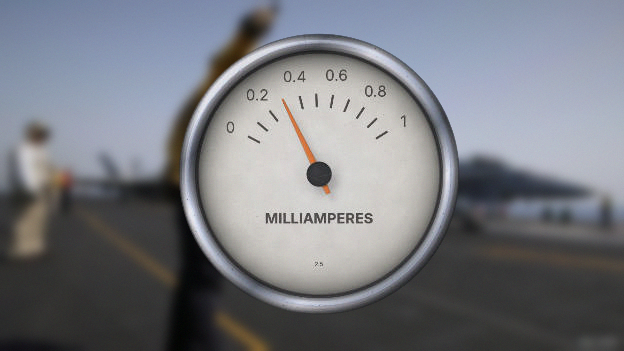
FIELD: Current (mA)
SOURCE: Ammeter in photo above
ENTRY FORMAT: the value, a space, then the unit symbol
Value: 0.3 mA
